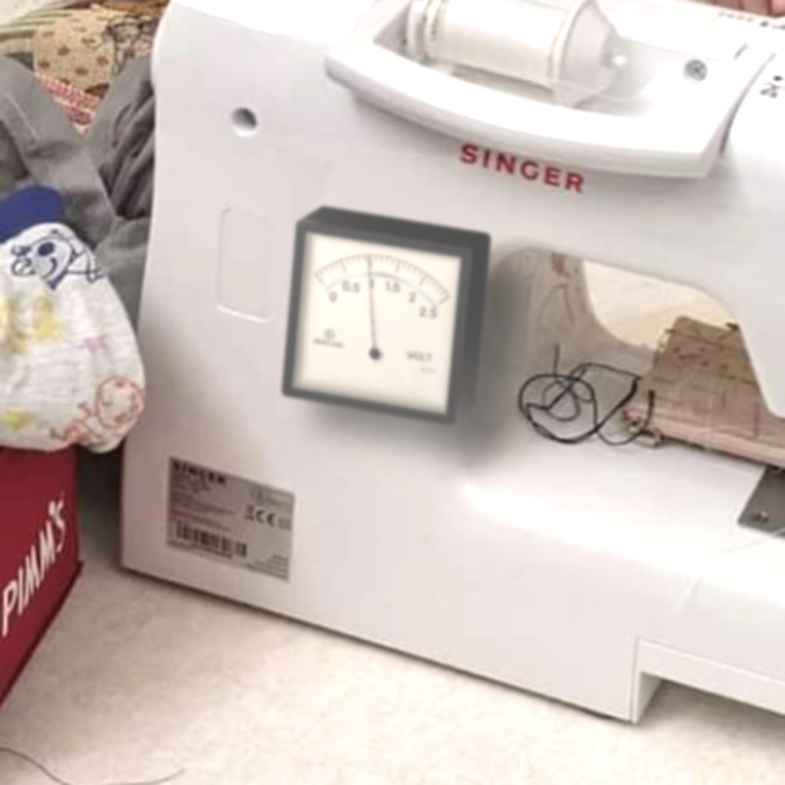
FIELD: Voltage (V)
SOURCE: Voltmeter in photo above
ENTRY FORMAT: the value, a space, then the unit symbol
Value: 1 V
